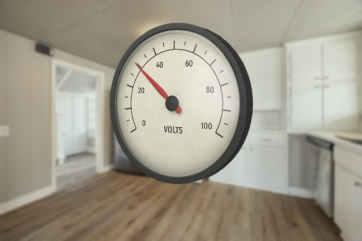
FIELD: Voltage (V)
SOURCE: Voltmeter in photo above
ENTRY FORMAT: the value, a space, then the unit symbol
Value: 30 V
